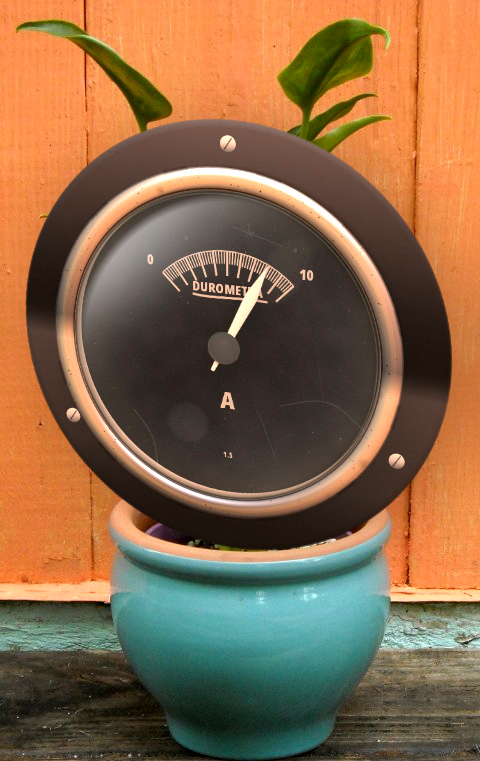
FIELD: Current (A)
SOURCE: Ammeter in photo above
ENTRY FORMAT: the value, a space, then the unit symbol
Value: 8 A
